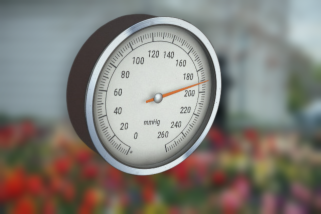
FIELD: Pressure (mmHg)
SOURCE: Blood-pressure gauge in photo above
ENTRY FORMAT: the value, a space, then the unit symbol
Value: 190 mmHg
